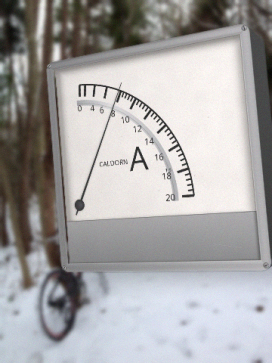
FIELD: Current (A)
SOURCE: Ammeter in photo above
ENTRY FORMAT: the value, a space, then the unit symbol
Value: 8 A
